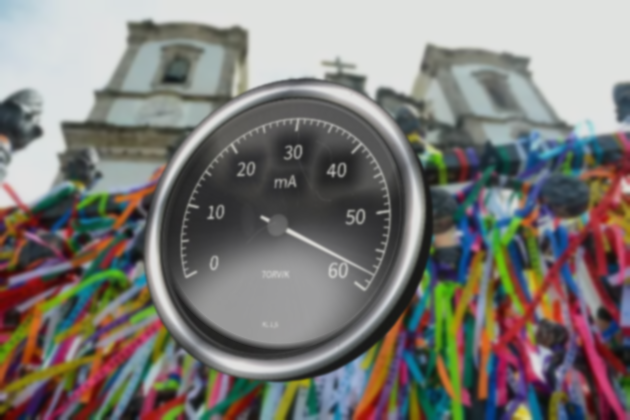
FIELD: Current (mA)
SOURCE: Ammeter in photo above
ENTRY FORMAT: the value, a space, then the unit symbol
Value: 58 mA
